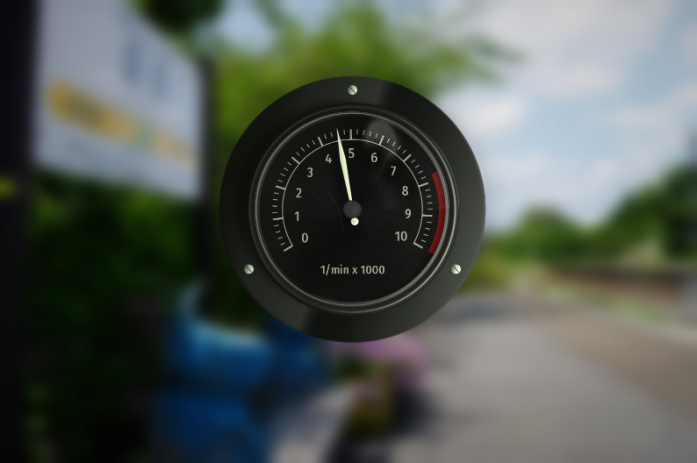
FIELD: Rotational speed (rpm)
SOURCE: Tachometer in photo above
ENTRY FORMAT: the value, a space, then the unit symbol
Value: 4600 rpm
